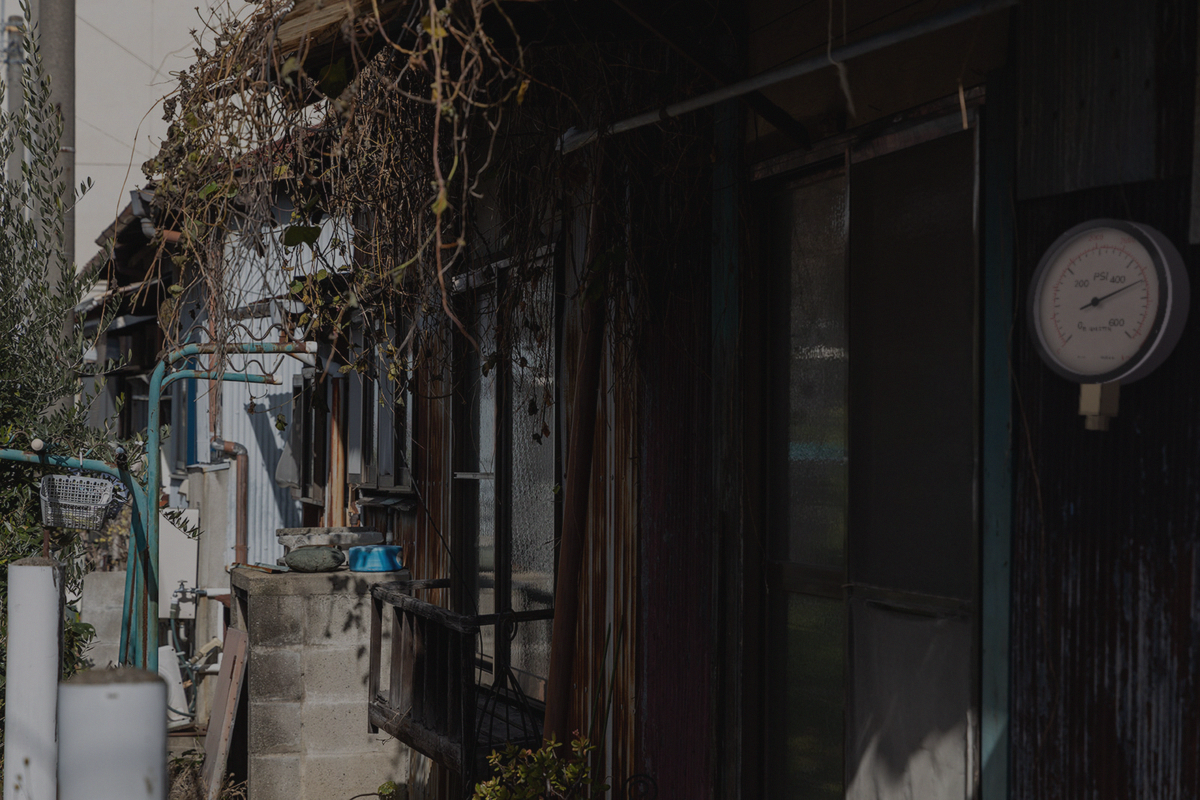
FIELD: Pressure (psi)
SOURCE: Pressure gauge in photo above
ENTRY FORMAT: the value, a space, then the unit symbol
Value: 460 psi
